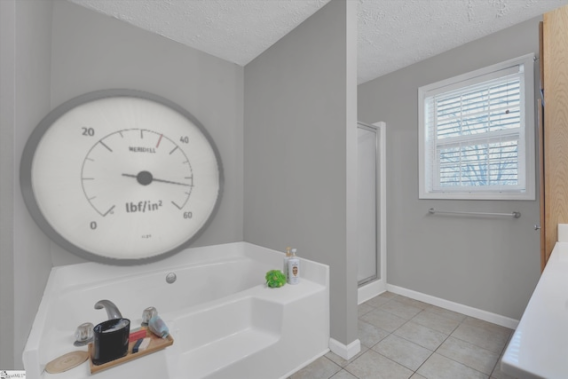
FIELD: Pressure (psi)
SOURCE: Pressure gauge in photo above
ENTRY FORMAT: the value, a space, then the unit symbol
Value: 52.5 psi
